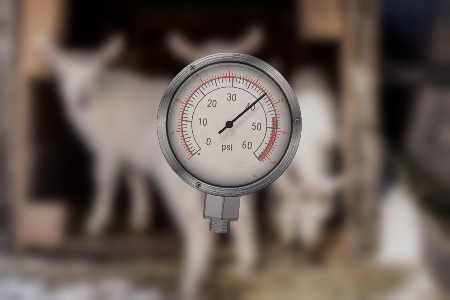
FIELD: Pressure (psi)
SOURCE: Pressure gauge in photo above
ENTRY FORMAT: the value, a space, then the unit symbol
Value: 40 psi
